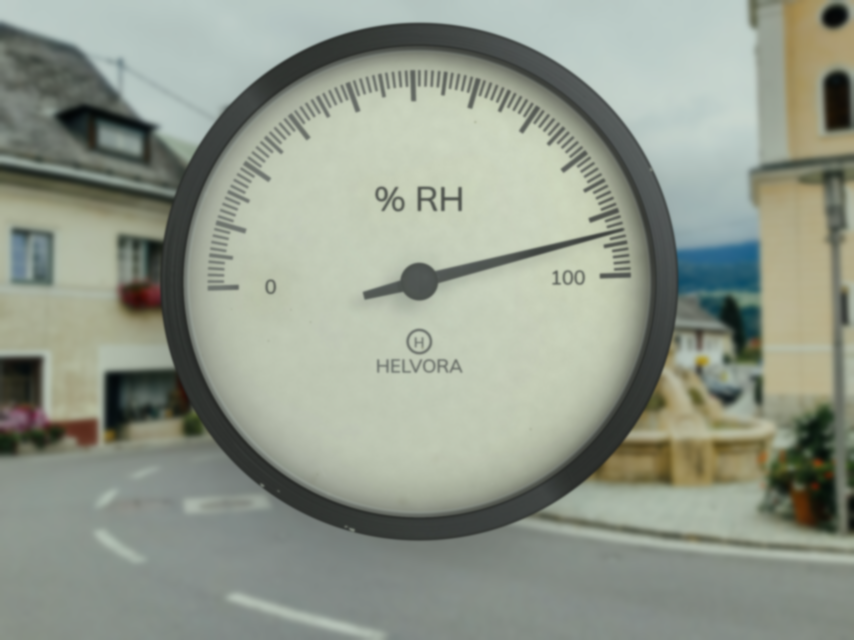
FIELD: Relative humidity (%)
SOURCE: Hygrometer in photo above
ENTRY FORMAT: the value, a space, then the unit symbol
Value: 93 %
